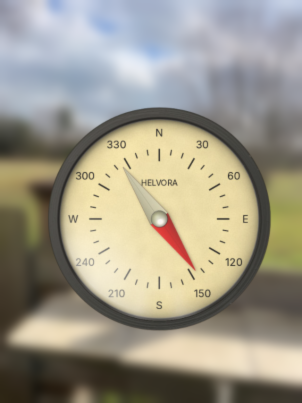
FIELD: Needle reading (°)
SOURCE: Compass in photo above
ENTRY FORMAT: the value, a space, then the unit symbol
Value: 145 °
